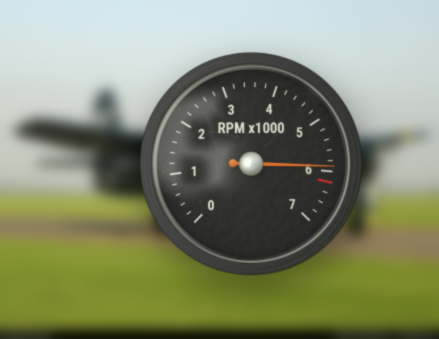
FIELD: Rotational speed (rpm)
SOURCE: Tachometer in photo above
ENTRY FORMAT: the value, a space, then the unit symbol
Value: 5900 rpm
